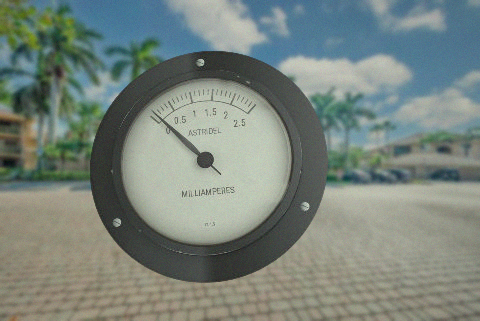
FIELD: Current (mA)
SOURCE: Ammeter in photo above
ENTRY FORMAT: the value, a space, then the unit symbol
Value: 0.1 mA
